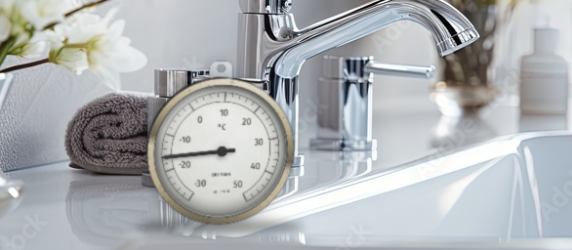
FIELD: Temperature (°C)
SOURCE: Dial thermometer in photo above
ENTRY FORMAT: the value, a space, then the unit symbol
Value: -16 °C
